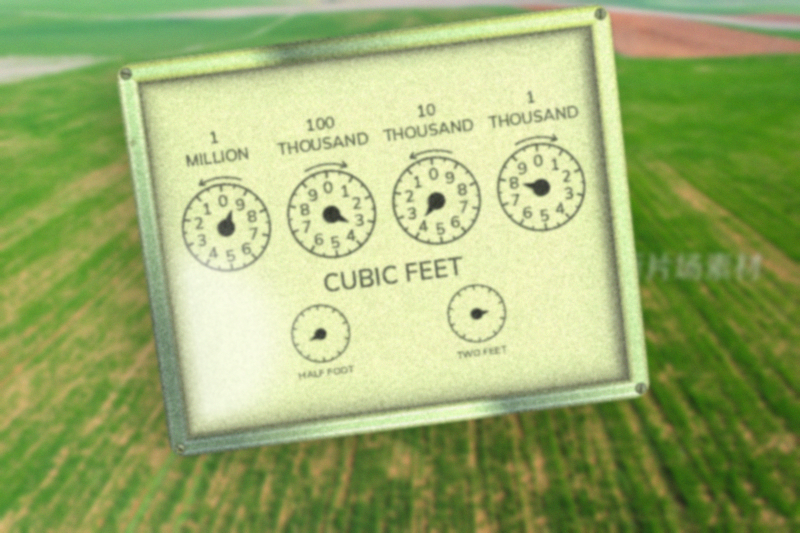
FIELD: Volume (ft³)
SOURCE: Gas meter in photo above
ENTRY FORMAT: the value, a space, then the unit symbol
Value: 933800 ft³
